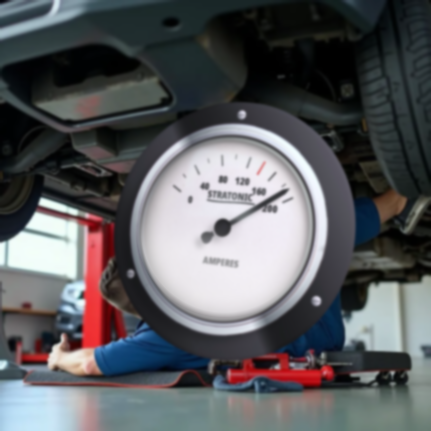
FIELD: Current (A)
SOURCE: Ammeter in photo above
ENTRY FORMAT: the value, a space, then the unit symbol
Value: 190 A
